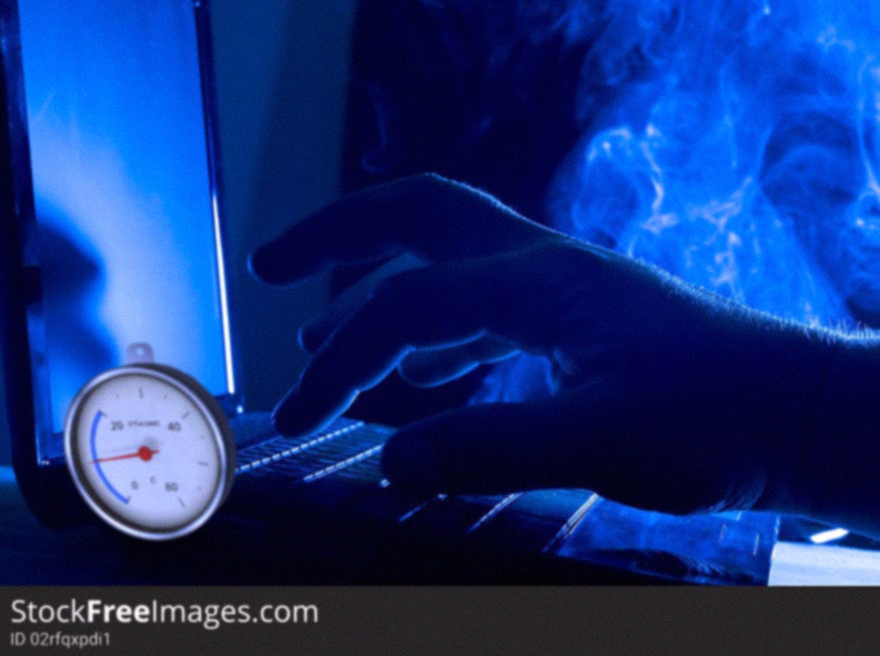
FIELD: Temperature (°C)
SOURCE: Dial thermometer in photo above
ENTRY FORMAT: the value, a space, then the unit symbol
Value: 10 °C
